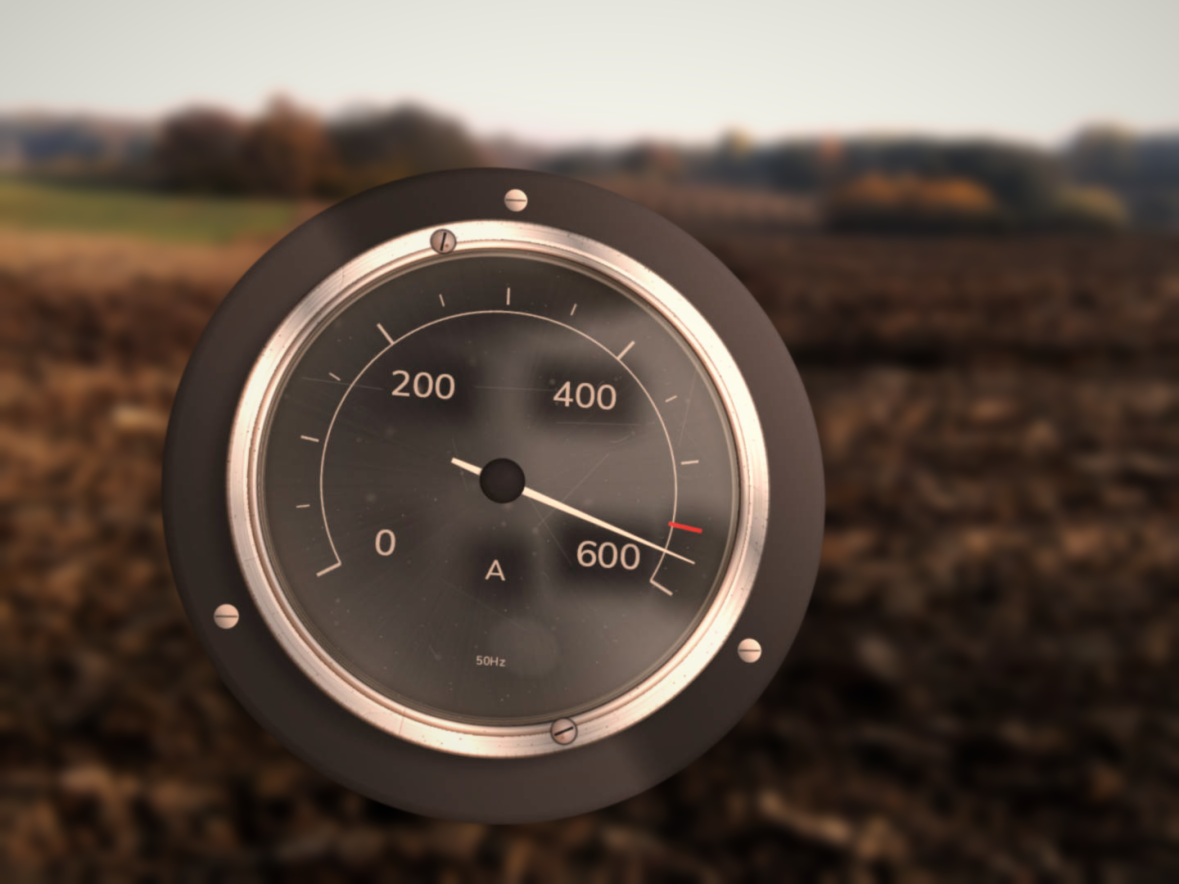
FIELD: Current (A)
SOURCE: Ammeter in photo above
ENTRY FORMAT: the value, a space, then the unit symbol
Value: 575 A
